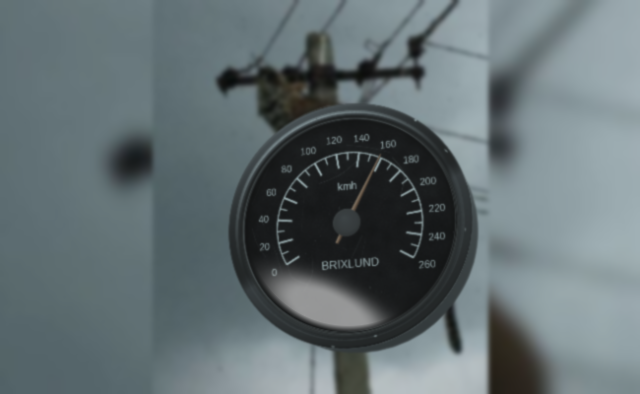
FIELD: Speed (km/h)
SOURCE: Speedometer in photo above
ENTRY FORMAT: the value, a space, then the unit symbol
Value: 160 km/h
